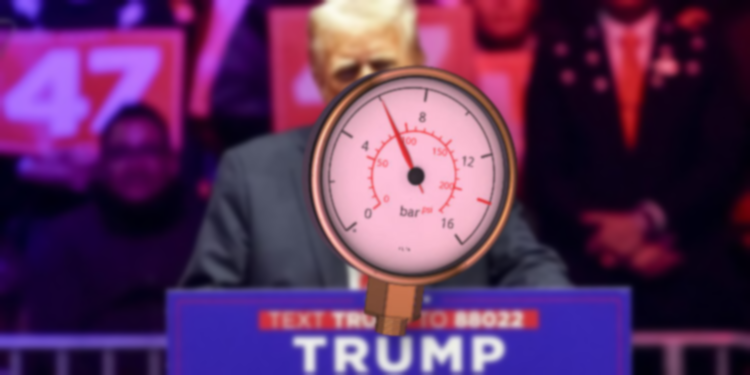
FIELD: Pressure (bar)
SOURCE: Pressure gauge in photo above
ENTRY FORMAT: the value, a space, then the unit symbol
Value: 6 bar
